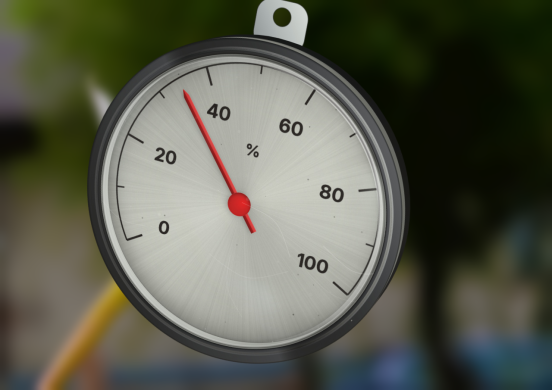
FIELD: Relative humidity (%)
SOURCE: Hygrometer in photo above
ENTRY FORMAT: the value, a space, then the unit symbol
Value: 35 %
